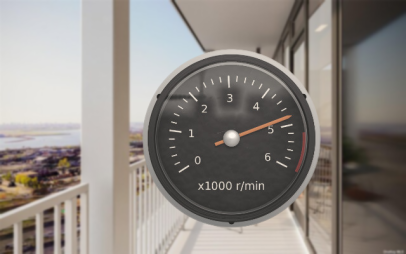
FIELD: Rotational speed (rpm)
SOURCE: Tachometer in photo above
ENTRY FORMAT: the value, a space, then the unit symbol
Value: 4800 rpm
